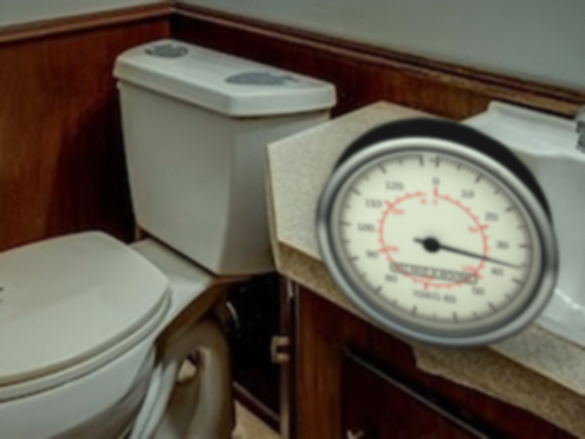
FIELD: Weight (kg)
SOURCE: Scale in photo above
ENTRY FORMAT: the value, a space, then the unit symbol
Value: 35 kg
